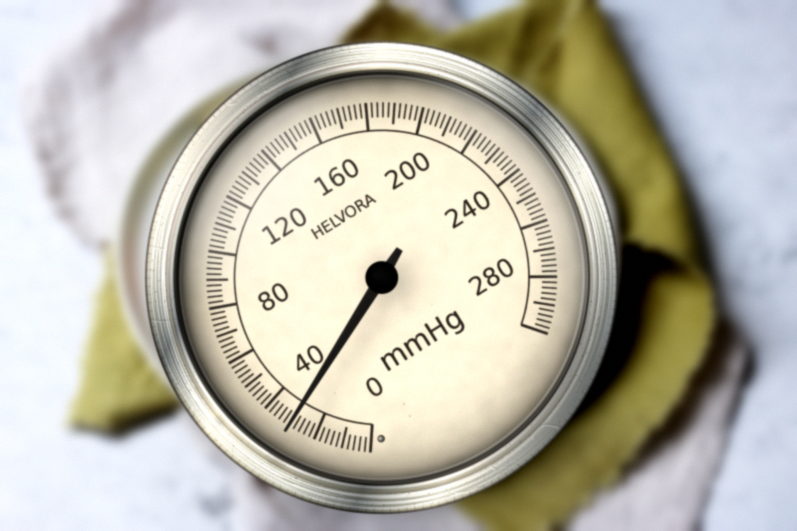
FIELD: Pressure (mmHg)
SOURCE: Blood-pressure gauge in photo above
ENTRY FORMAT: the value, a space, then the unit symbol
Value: 30 mmHg
